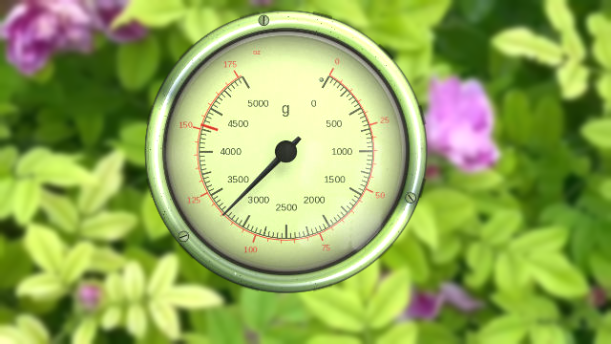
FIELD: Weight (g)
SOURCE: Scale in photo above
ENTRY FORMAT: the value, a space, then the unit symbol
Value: 3250 g
